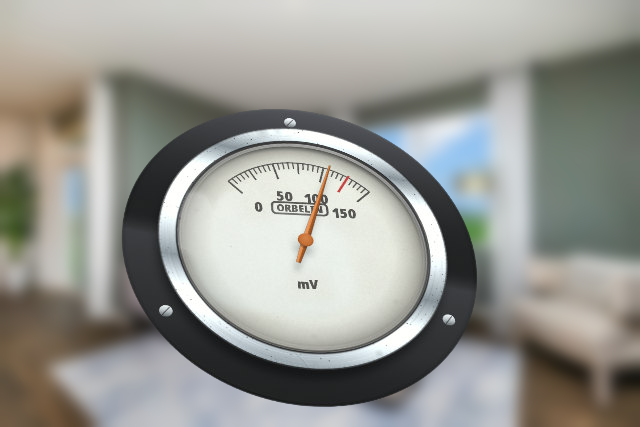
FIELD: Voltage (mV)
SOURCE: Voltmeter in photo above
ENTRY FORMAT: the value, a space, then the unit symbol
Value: 105 mV
